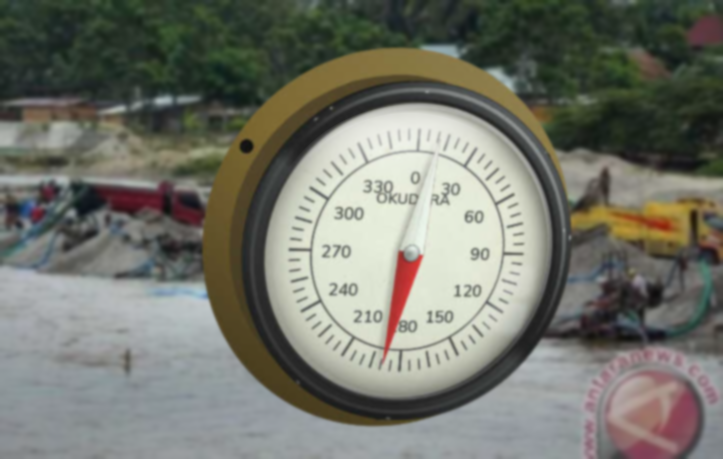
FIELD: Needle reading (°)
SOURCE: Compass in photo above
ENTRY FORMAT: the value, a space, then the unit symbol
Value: 190 °
